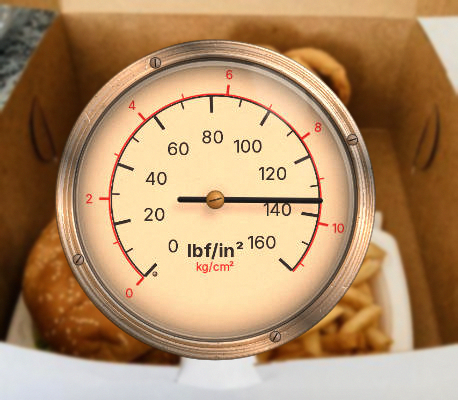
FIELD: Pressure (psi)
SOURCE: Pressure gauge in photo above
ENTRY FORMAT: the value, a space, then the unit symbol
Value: 135 psi
